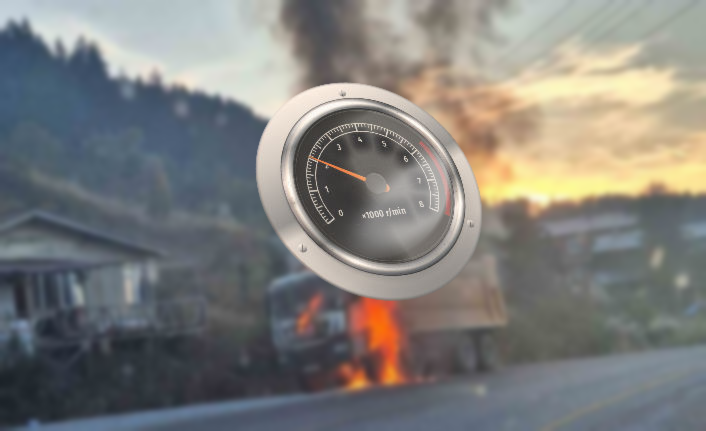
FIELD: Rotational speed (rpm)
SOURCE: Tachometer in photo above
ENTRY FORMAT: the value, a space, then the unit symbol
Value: 2000 rpm
